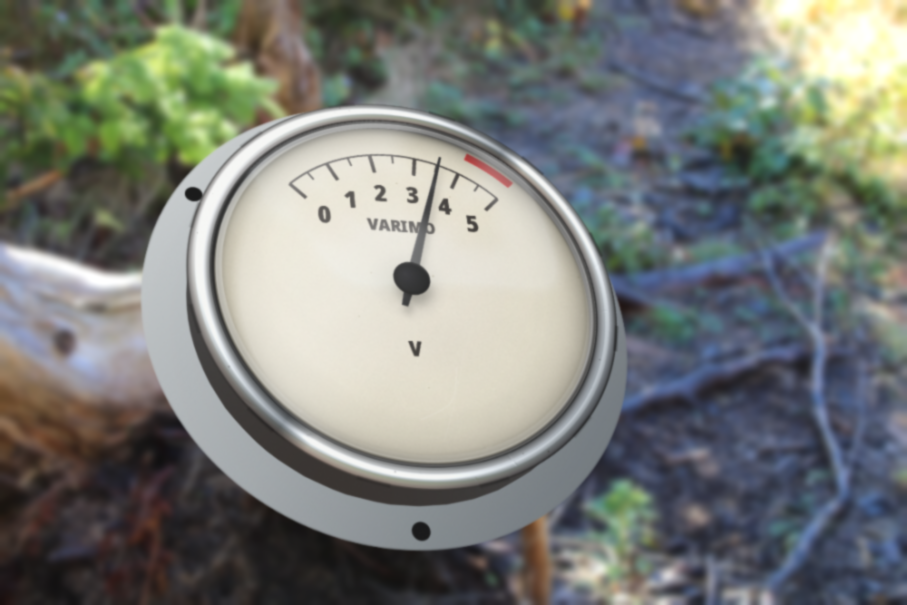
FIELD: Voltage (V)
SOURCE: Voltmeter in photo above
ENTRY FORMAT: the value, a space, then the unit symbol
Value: 3.5 V
